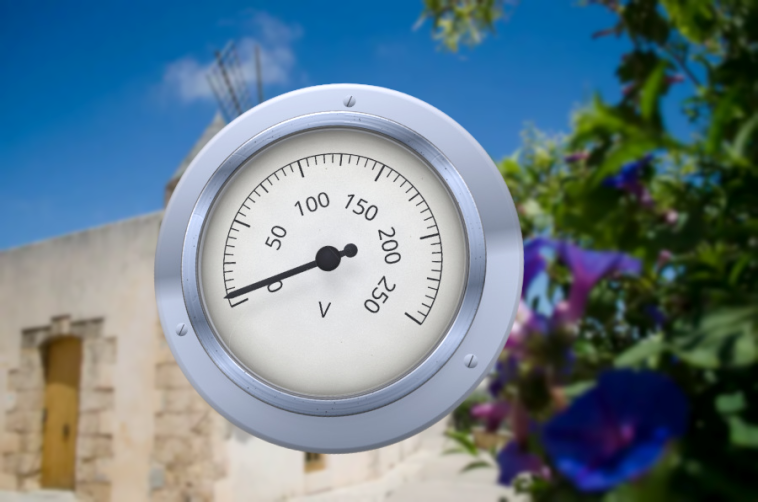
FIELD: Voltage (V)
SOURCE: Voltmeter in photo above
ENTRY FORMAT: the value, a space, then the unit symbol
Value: 5 V
